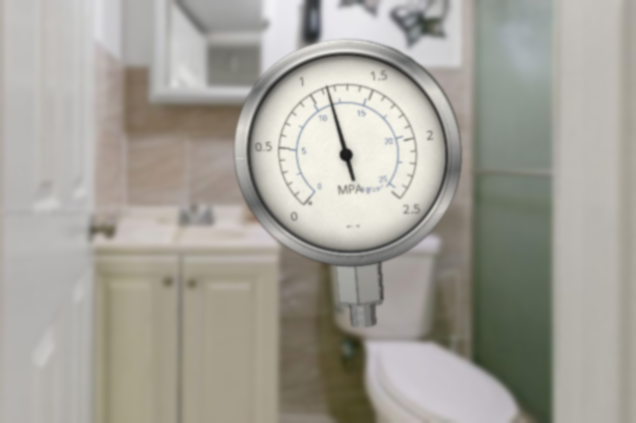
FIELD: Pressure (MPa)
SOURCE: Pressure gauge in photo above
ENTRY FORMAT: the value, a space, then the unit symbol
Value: 1.15 MPa
